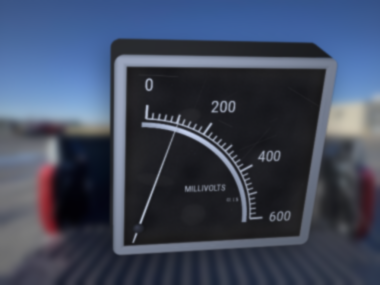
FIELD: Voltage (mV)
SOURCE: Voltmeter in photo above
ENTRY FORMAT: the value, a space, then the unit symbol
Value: 100 mV
